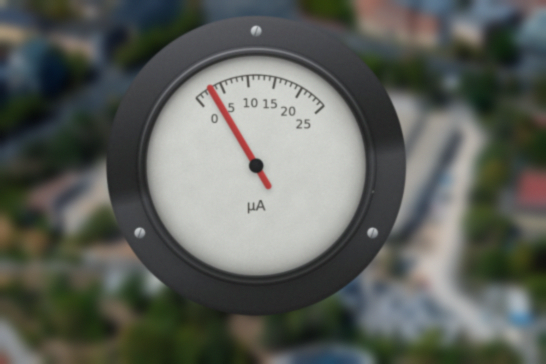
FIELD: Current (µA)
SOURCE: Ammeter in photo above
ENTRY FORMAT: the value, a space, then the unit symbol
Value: 3 µA
